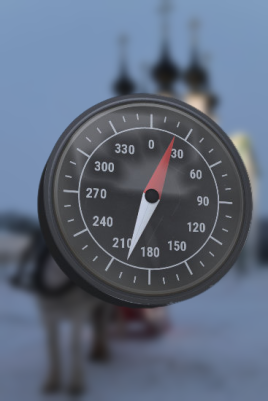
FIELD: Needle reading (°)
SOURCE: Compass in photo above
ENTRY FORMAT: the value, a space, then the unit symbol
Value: 20 °
